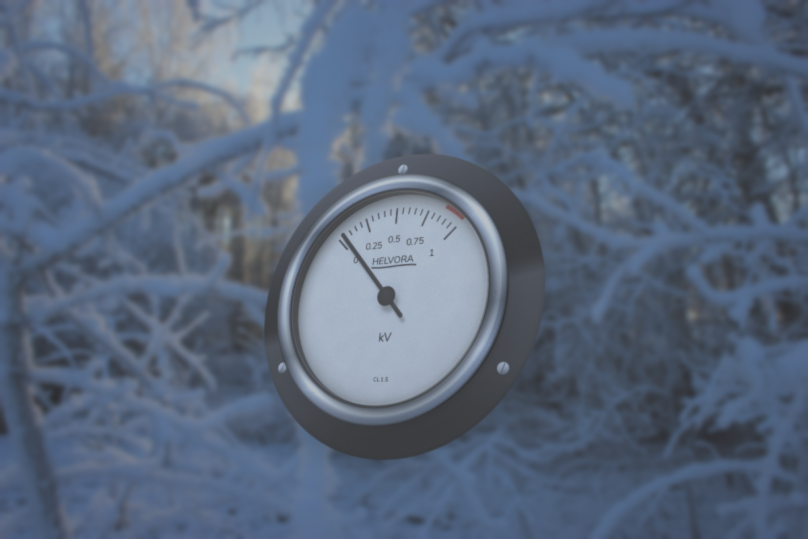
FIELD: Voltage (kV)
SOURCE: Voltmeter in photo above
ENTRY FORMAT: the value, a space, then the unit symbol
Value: 0.05 kV
